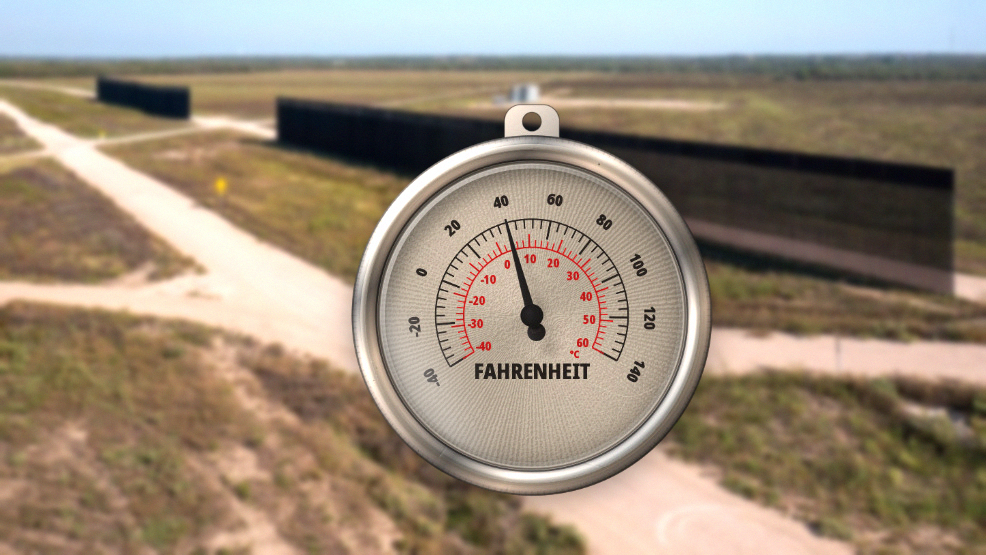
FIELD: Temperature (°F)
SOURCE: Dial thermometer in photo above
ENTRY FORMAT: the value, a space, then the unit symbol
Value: 40 °F
